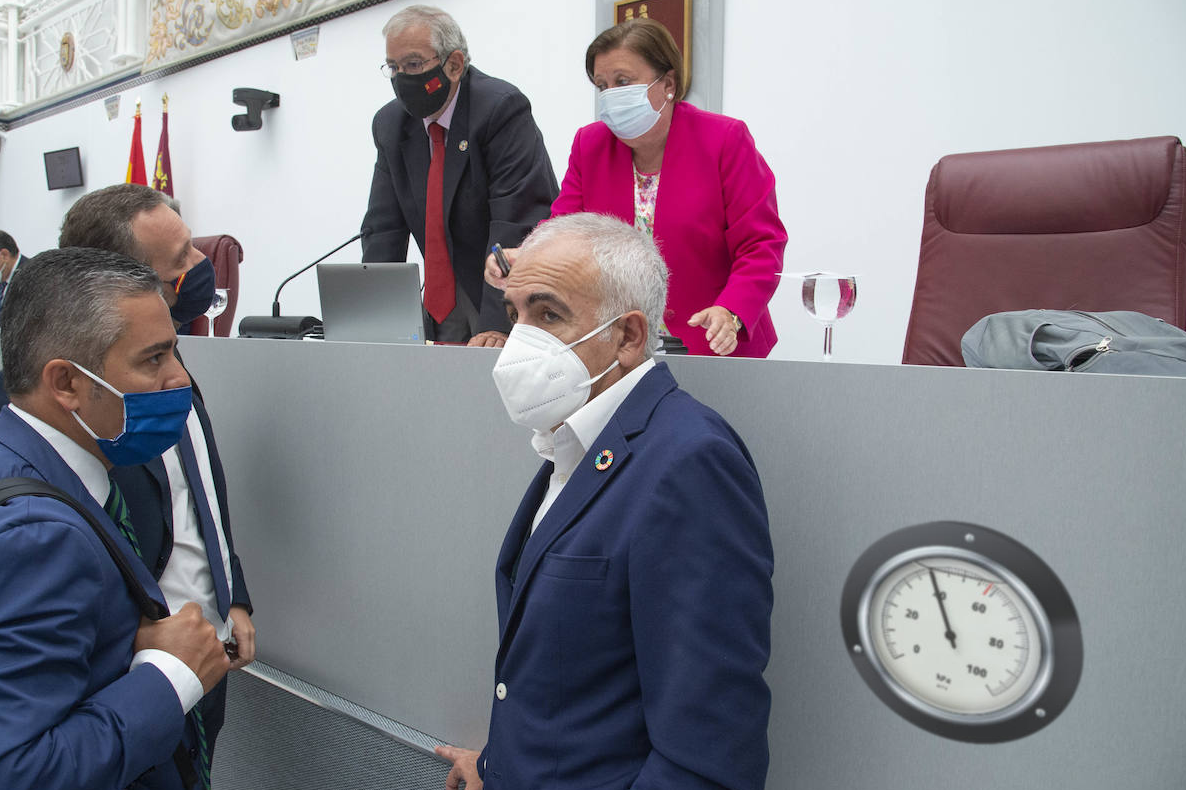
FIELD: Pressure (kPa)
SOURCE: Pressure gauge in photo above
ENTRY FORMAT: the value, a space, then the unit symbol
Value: 40 kPa
